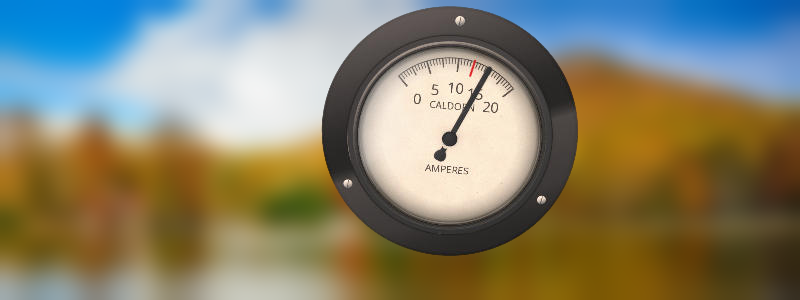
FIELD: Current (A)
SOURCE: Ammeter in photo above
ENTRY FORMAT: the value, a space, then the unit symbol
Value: 15 A
